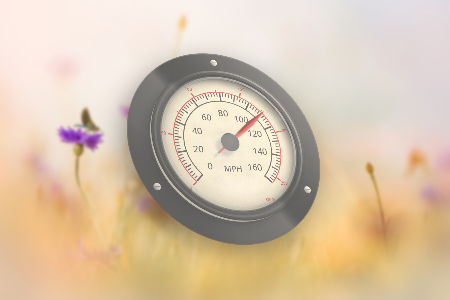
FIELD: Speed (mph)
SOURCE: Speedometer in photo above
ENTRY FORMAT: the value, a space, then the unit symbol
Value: 110 mph
